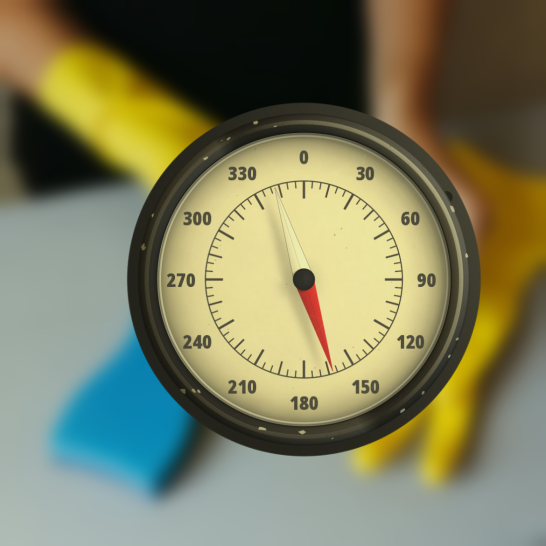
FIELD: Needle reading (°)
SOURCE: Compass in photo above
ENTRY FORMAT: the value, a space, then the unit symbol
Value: 162.5 °
